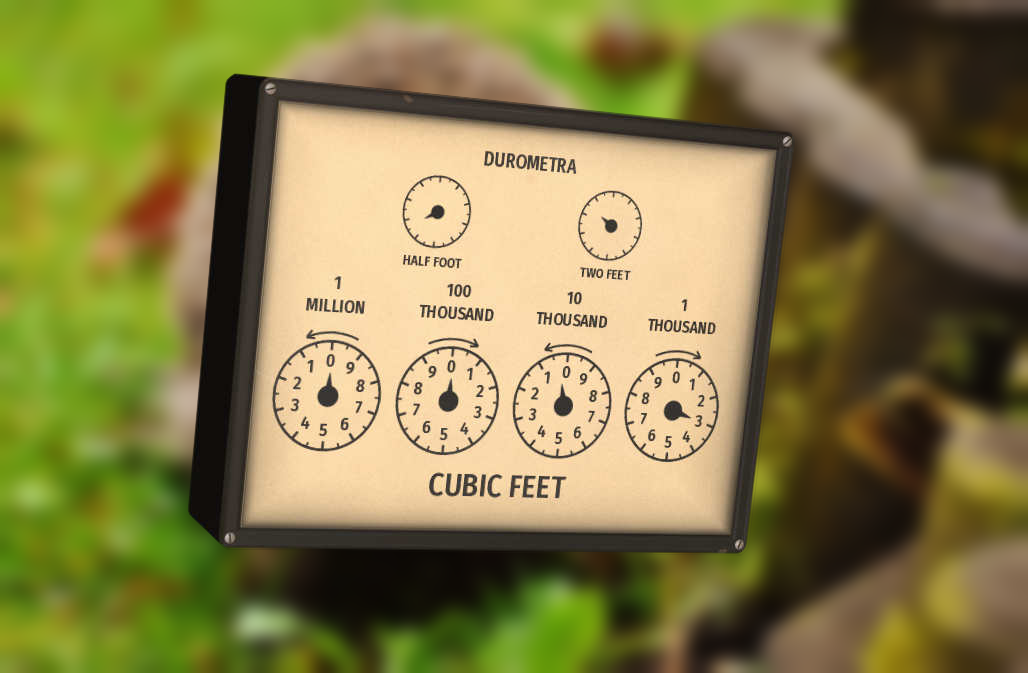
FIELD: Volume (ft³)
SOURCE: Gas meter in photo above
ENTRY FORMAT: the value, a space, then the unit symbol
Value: 300 ft³
